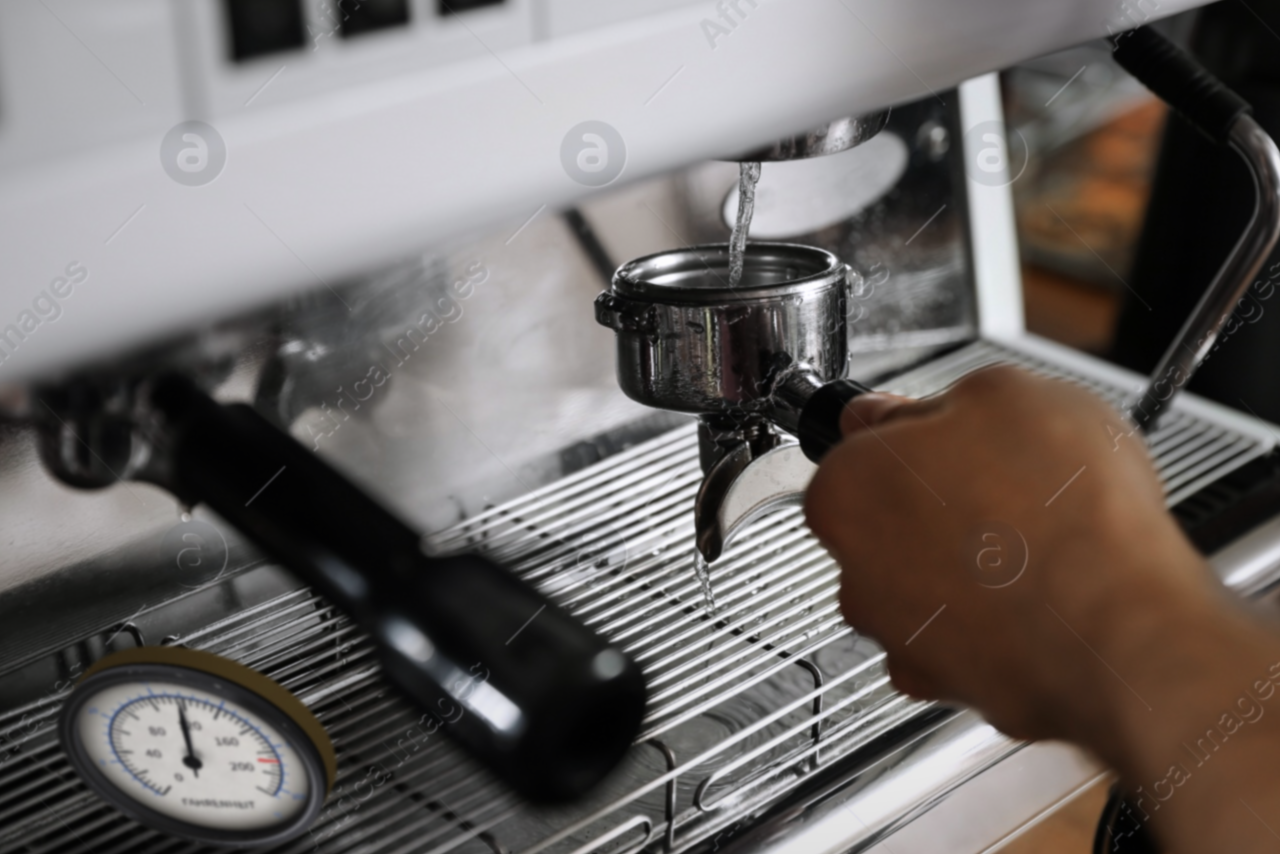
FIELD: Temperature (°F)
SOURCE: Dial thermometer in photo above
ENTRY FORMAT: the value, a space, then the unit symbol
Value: 120 °F
